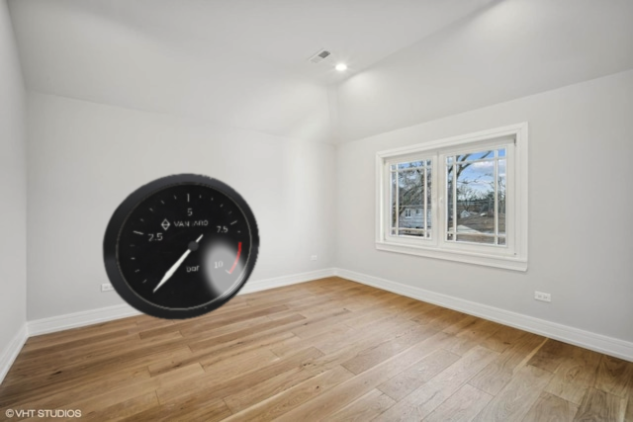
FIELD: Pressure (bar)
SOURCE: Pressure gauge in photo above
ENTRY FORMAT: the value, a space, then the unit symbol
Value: 0 bar
